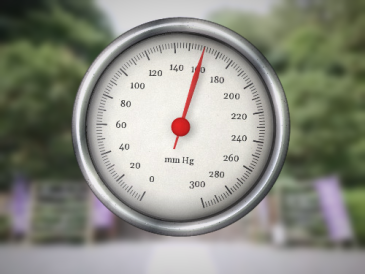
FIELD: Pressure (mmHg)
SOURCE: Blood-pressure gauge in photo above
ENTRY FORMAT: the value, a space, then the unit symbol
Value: 160 mmHg
